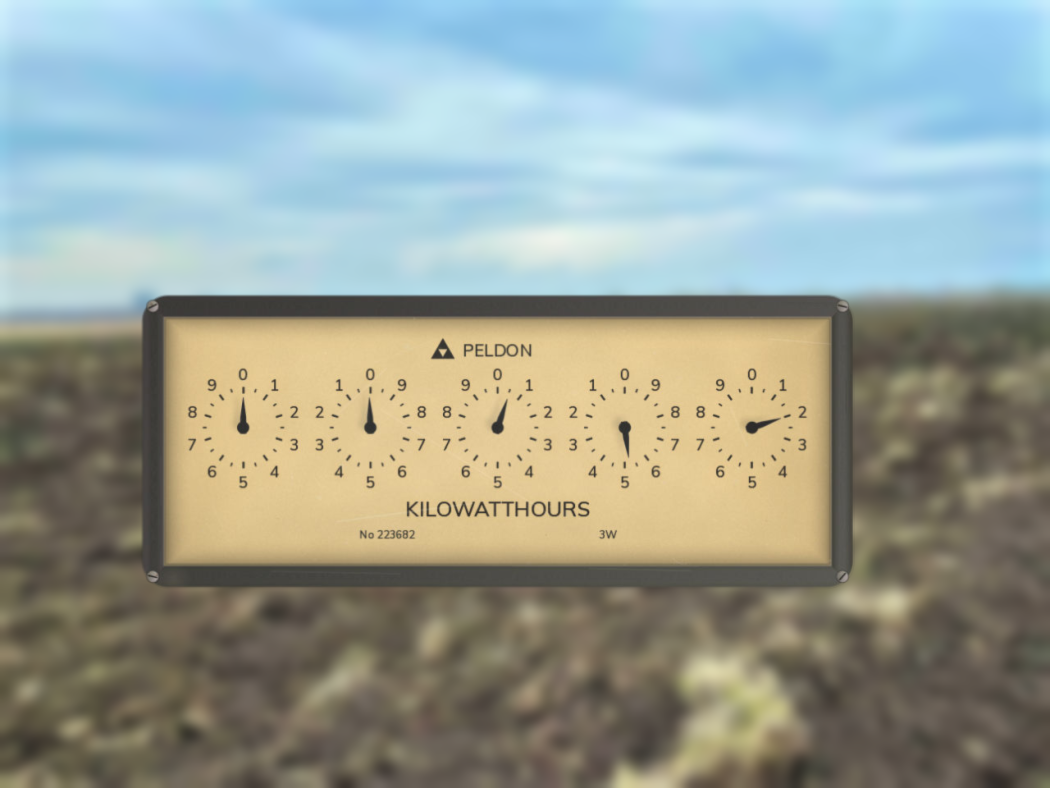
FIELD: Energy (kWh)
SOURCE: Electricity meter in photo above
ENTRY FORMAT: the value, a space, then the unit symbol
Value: 52 kWh
